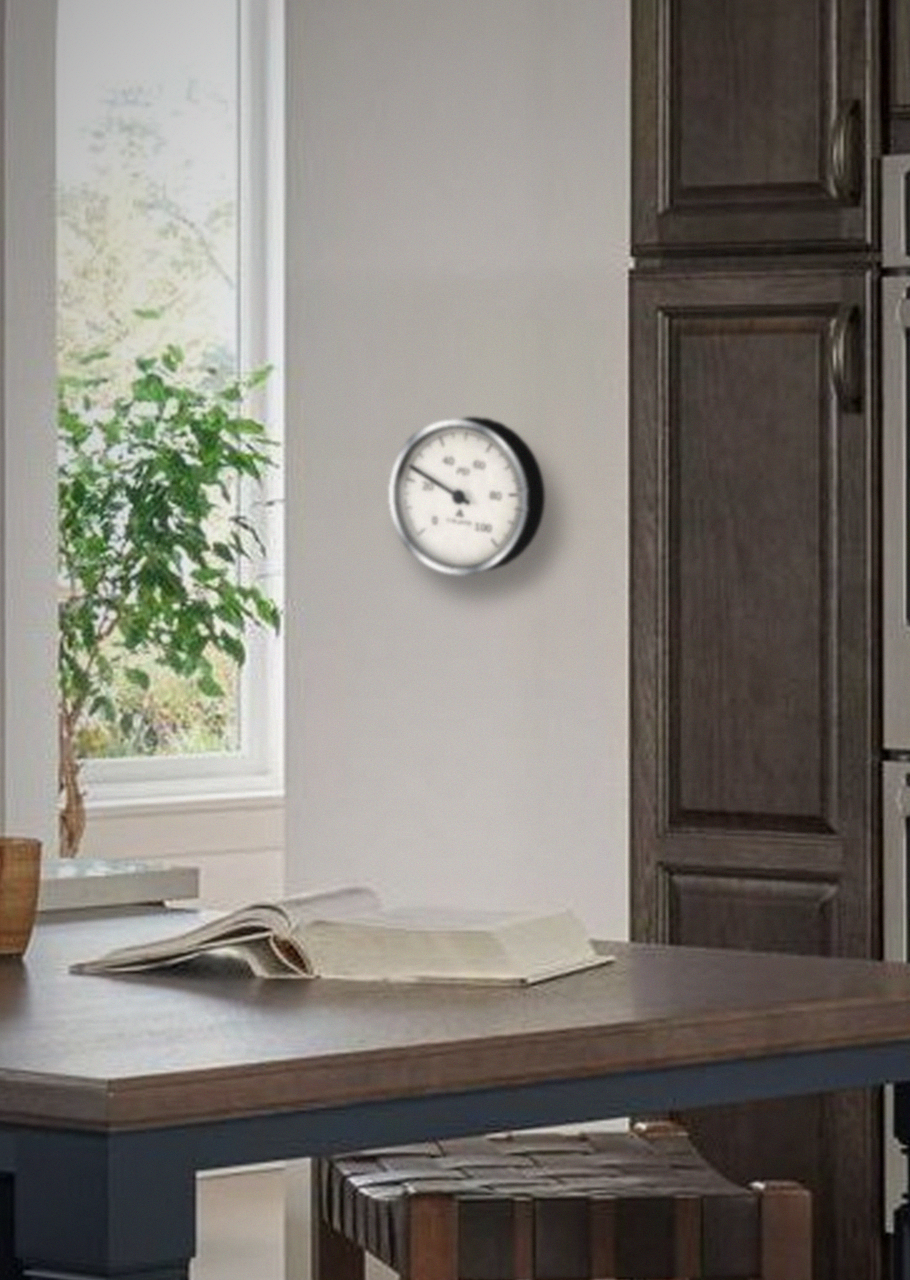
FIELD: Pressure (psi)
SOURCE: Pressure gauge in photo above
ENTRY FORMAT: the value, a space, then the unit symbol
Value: 25 psi
